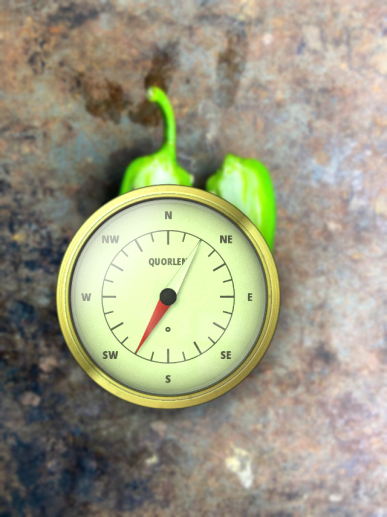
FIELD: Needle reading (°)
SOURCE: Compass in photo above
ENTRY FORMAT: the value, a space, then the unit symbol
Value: 210 °
